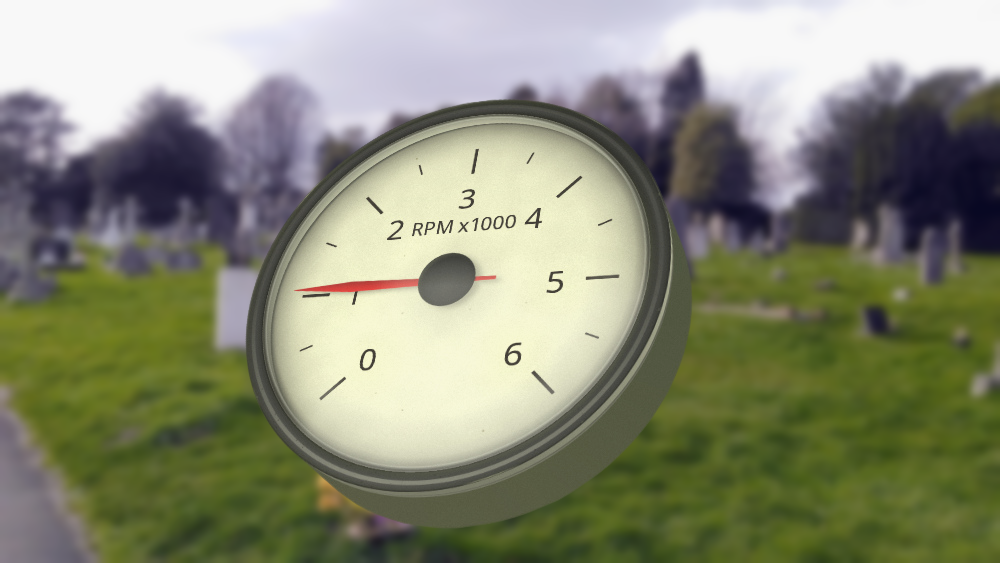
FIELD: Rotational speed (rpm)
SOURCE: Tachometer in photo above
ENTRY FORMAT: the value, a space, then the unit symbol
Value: 1000 rpm
